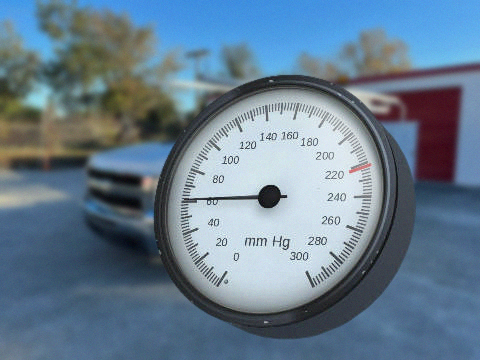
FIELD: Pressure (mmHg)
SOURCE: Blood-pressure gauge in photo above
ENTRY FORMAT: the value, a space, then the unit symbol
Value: 60 mmHg
